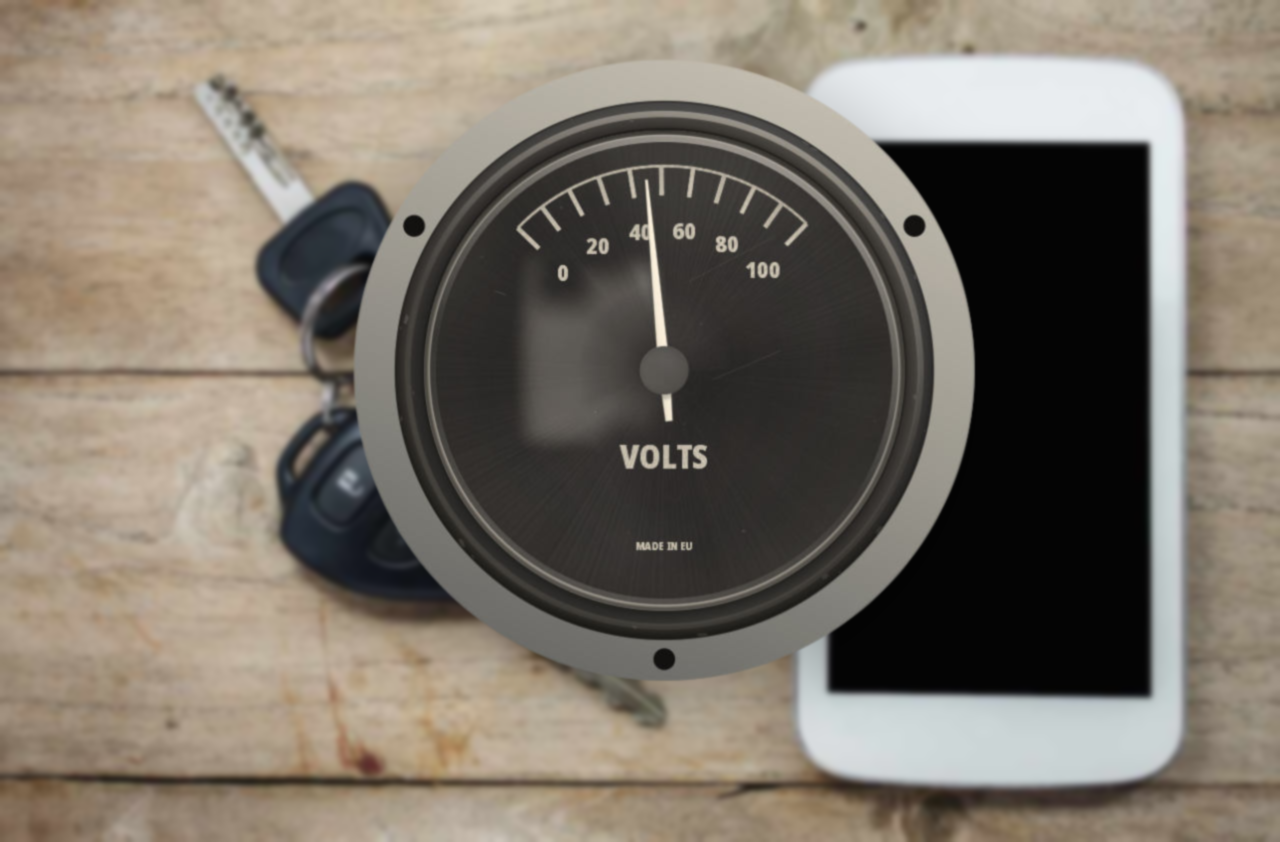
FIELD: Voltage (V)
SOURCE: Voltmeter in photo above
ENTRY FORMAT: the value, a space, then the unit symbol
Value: 45 V
